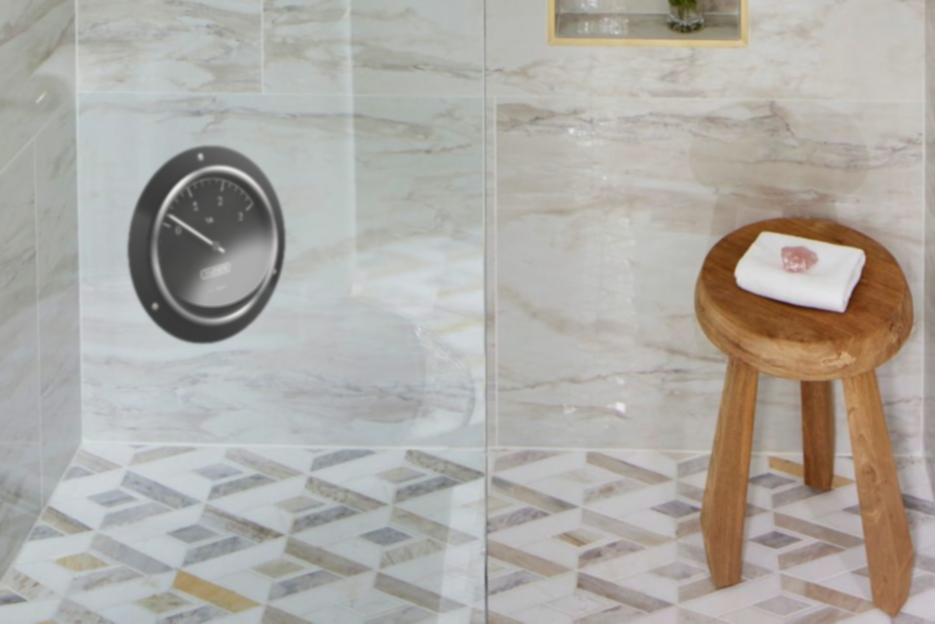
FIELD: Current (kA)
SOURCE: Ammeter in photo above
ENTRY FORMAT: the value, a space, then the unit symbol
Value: 0.2 kA
